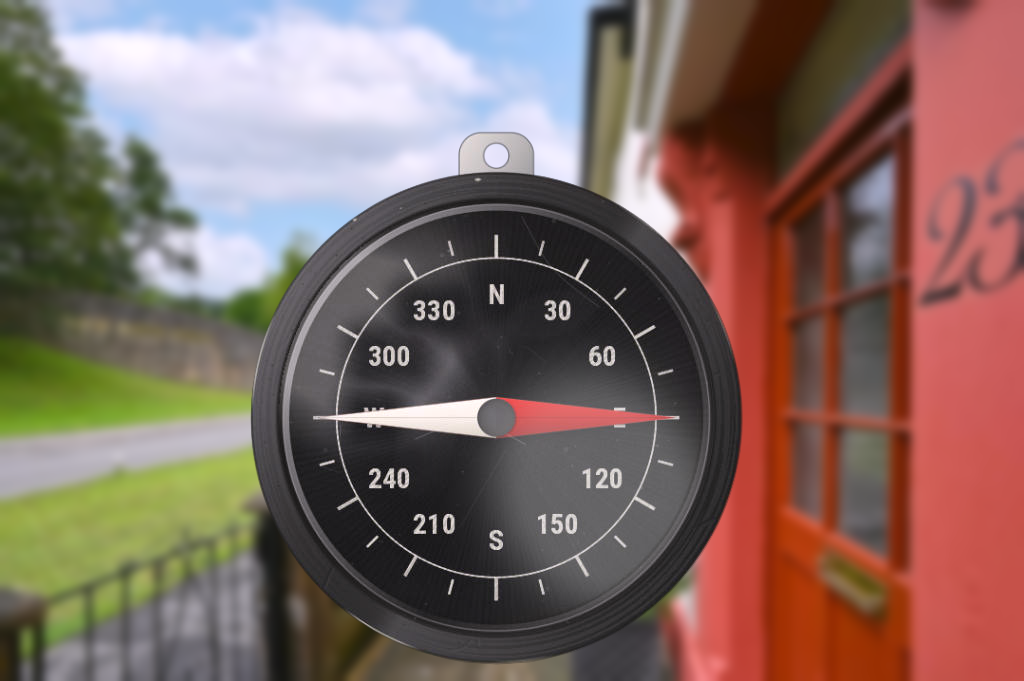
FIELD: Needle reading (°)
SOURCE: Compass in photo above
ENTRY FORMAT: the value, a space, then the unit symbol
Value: 90 °
